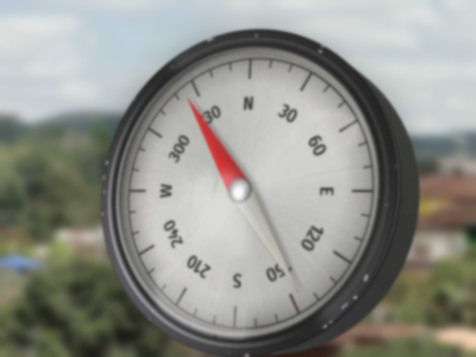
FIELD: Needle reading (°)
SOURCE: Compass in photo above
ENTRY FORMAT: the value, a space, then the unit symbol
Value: 325 °
